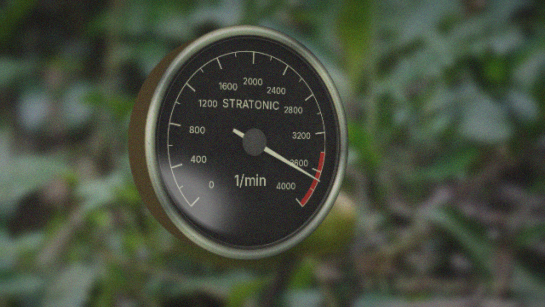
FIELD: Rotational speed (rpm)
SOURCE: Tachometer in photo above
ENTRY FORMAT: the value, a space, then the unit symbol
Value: 3700 rpm
